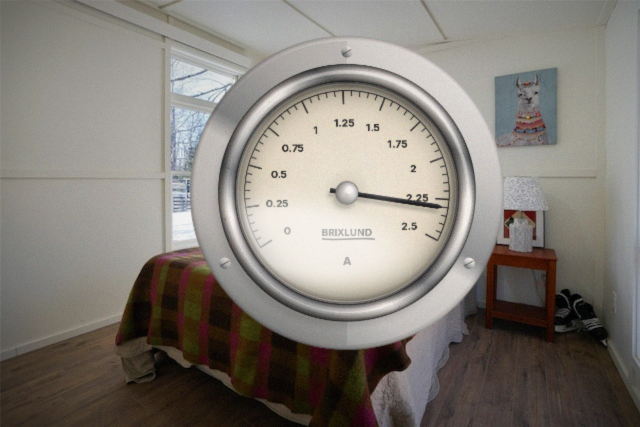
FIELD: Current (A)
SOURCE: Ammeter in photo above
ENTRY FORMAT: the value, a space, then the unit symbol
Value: 2.3 A
